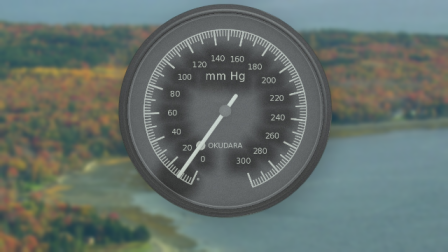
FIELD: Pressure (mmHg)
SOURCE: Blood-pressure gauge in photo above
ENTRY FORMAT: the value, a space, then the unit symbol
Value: 10 mmHg
